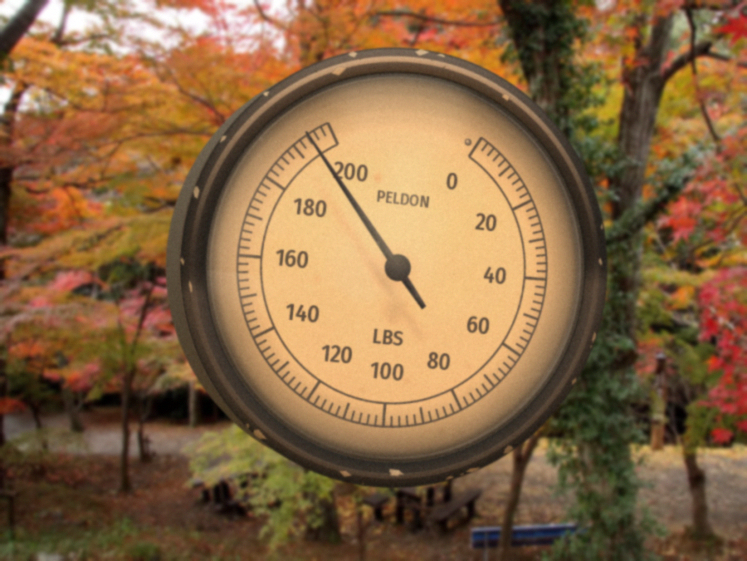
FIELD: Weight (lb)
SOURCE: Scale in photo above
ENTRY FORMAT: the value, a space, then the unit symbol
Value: 194 lb
